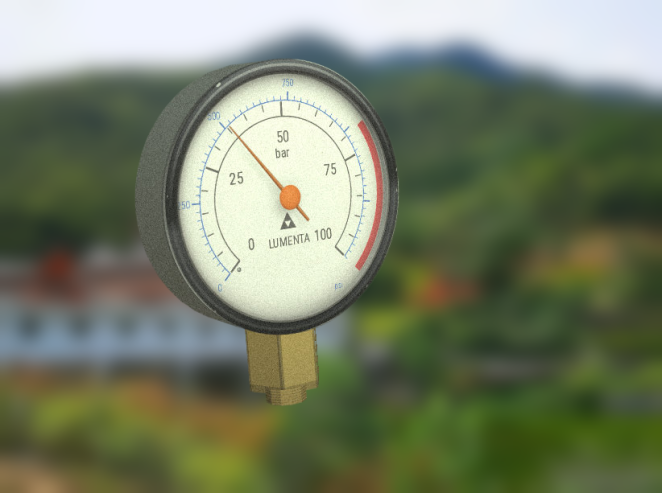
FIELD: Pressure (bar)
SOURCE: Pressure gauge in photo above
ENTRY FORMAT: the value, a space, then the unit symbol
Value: 35 bar
